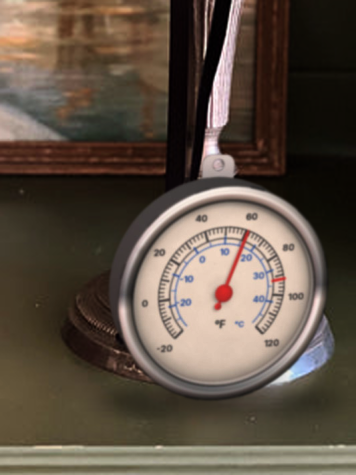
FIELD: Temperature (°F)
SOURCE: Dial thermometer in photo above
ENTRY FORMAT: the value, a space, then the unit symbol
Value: 60 °F
